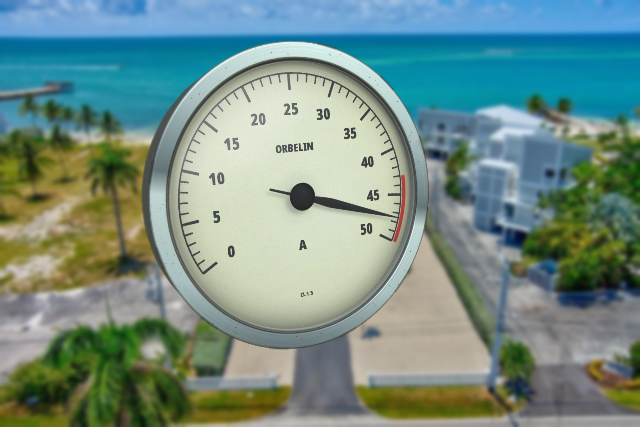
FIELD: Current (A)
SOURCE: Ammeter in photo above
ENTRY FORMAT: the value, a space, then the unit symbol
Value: 47.5 A
